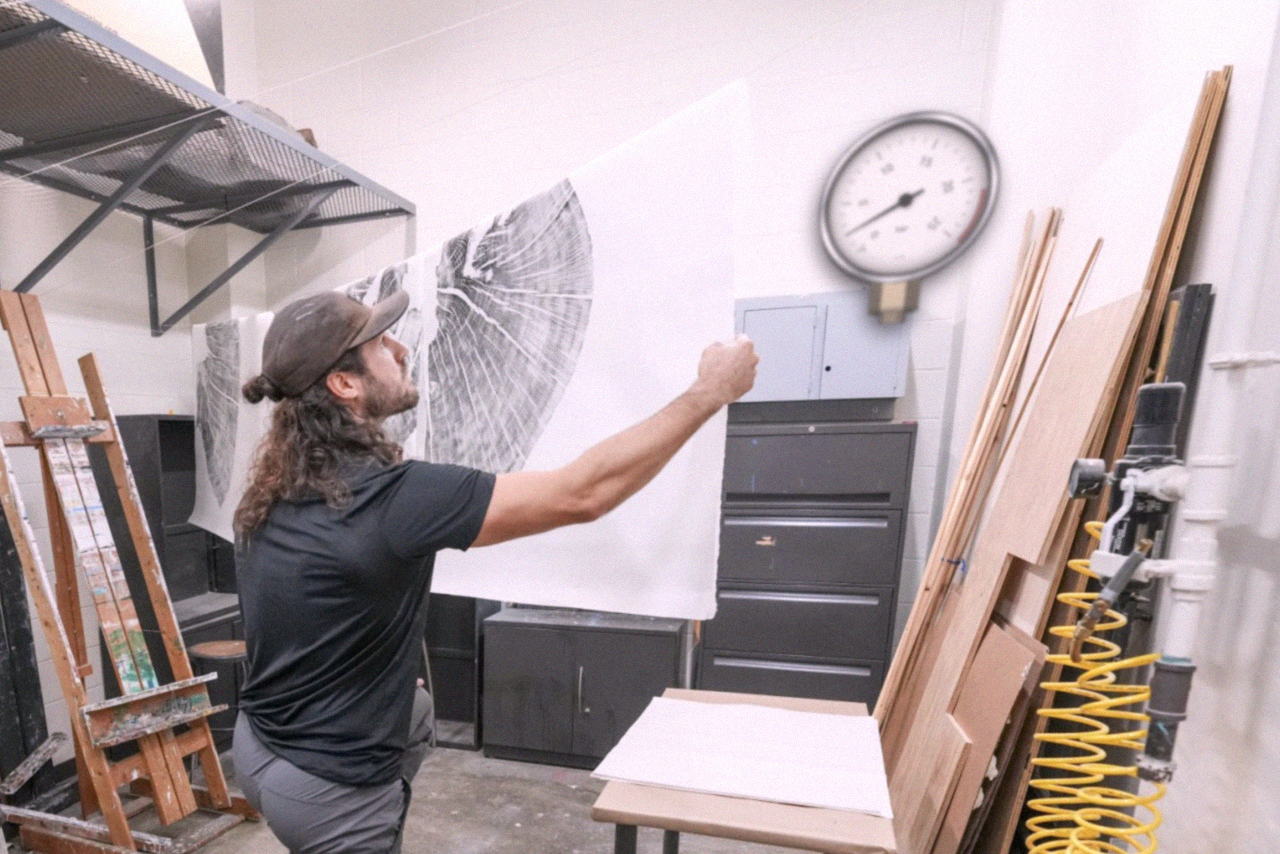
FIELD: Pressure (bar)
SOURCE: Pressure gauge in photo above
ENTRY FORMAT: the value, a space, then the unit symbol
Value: 2 bar
